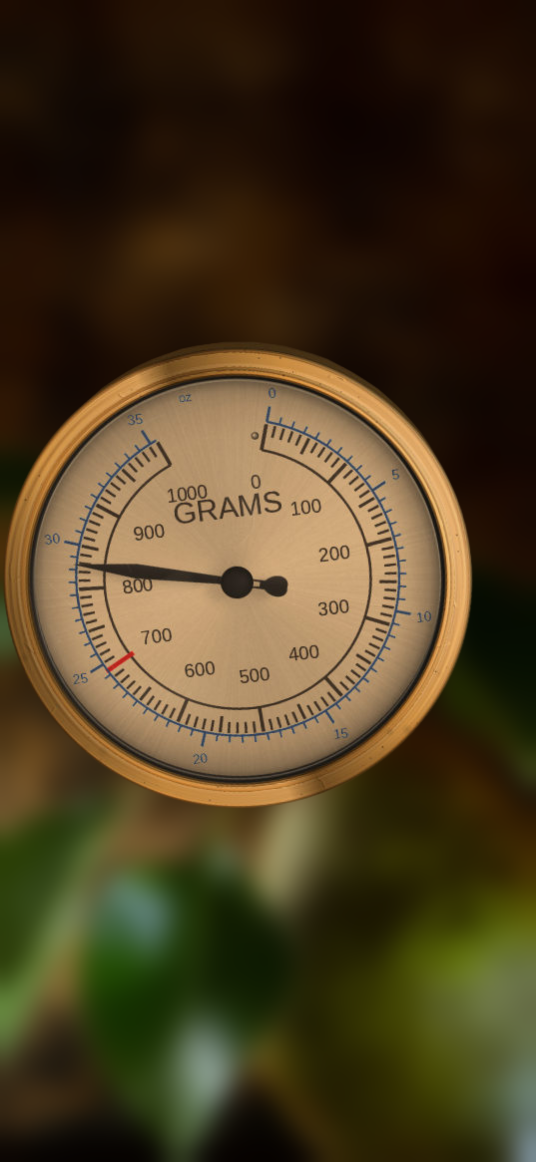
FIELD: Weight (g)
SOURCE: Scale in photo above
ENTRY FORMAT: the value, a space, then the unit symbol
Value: 830 g
